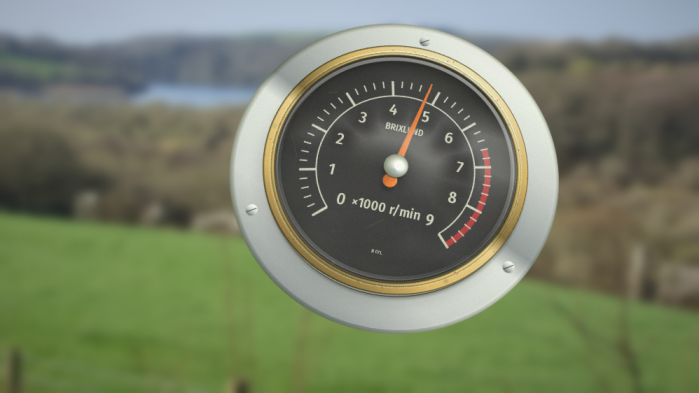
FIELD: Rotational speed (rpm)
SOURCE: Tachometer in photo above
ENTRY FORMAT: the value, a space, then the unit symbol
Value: 4800 rpm
